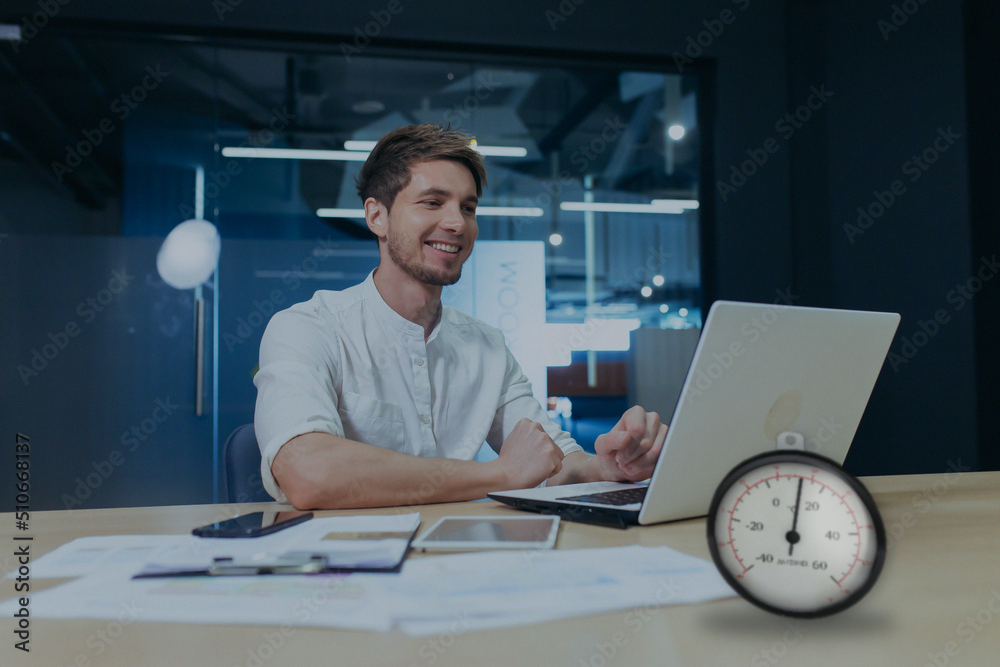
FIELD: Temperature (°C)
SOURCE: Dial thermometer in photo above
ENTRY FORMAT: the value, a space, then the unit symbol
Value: 12 °C
